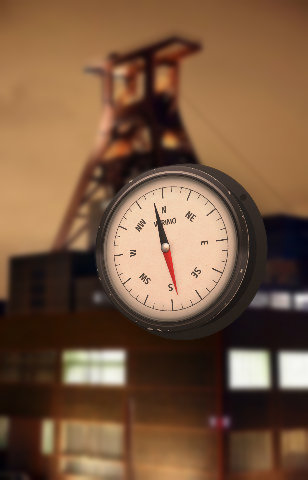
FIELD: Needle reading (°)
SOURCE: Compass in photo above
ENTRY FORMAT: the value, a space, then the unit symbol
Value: 170 °
